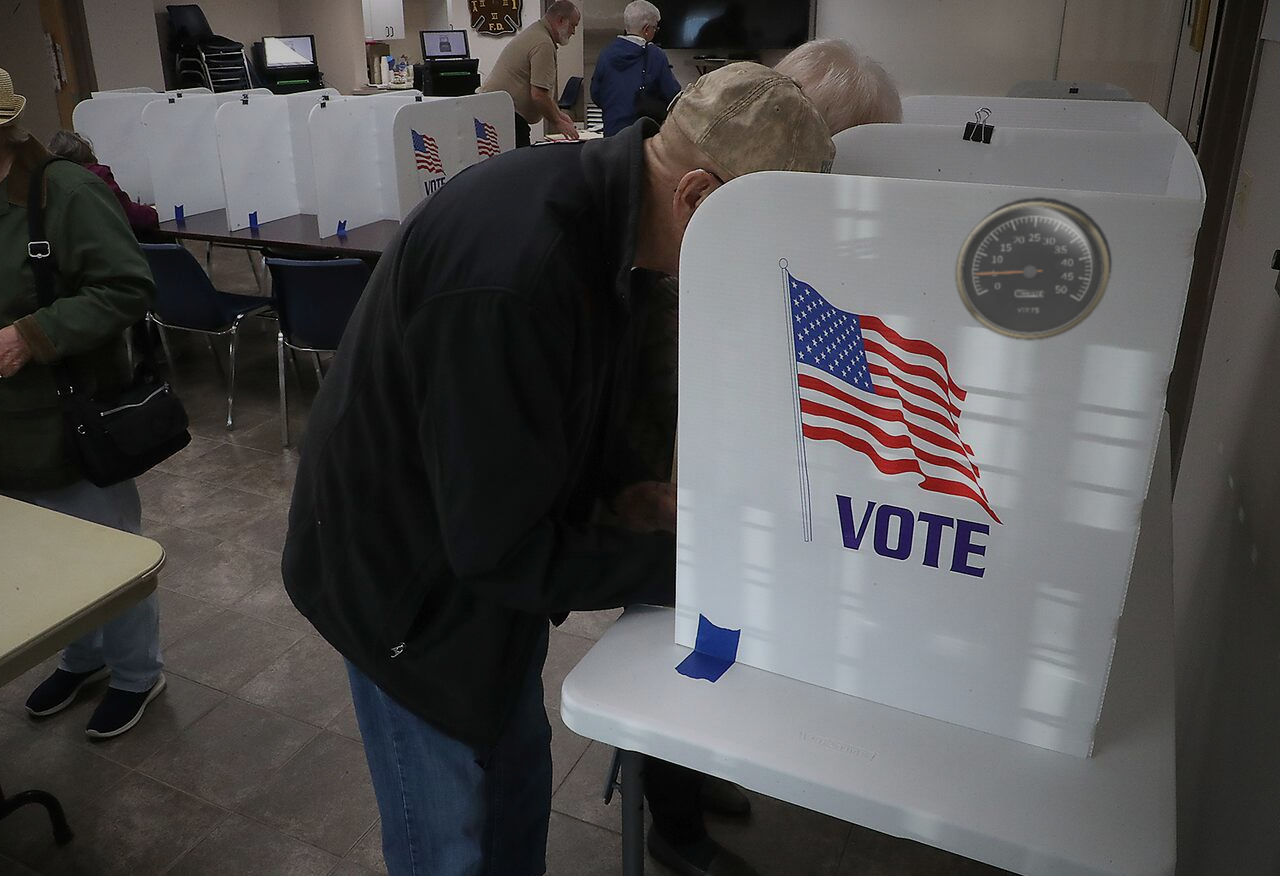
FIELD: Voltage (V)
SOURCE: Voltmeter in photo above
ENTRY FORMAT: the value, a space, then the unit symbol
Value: 5 V
